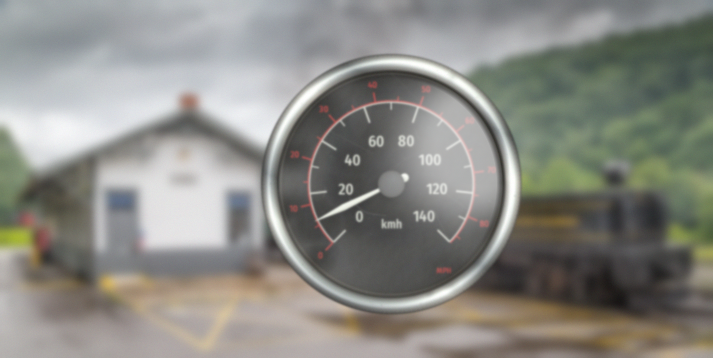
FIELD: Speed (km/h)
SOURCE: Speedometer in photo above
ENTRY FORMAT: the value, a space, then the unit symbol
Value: 10 km/h
